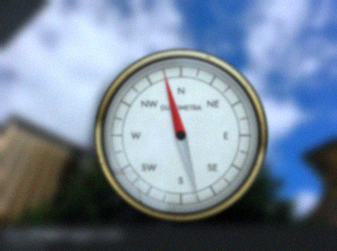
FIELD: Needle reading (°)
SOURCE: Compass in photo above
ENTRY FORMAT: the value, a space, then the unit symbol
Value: 345 °
